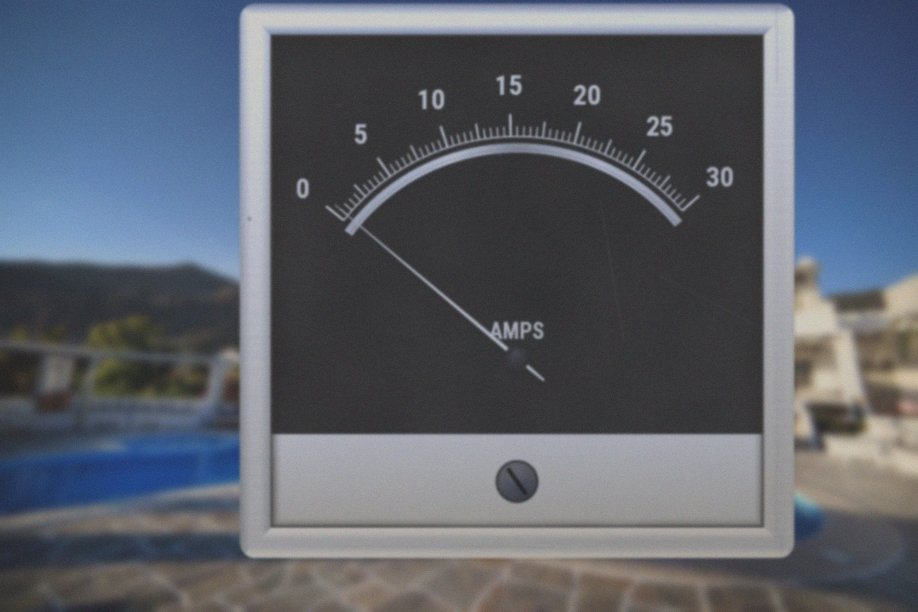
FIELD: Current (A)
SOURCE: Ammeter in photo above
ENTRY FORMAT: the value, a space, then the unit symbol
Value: 0.5 A
